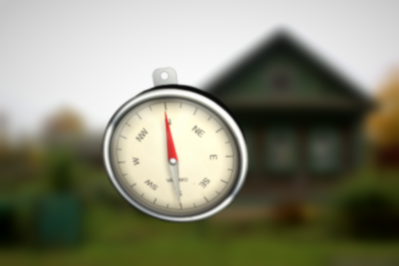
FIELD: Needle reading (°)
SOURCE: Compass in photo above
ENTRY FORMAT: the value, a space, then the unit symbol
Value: 0 °
